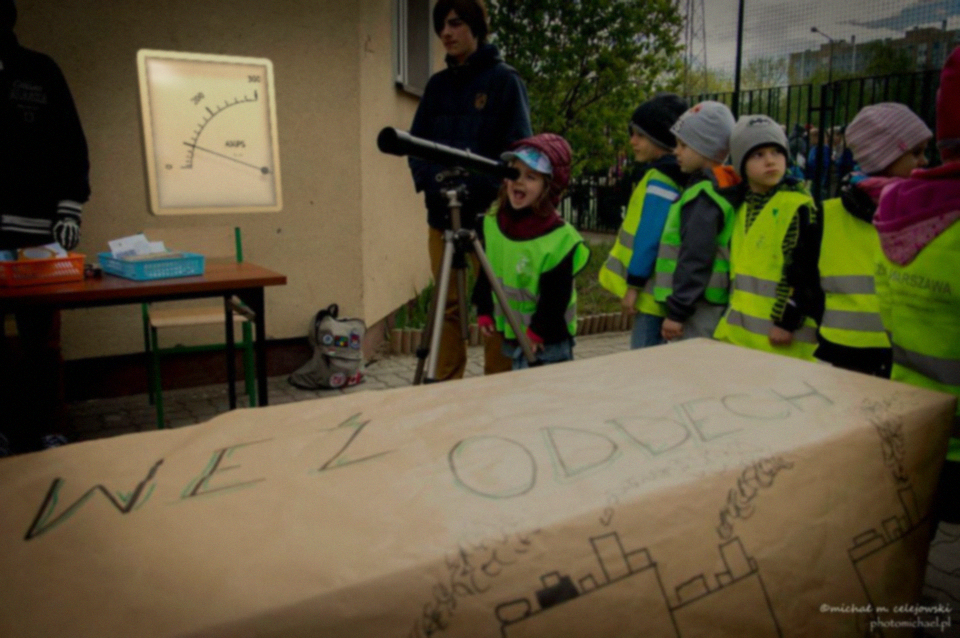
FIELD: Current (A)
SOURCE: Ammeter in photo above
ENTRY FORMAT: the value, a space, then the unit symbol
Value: 100 A
